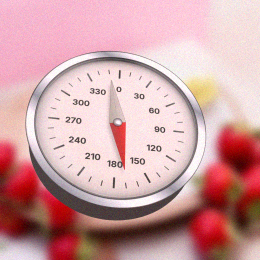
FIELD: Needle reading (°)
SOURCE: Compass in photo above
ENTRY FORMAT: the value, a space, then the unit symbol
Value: 170 °
